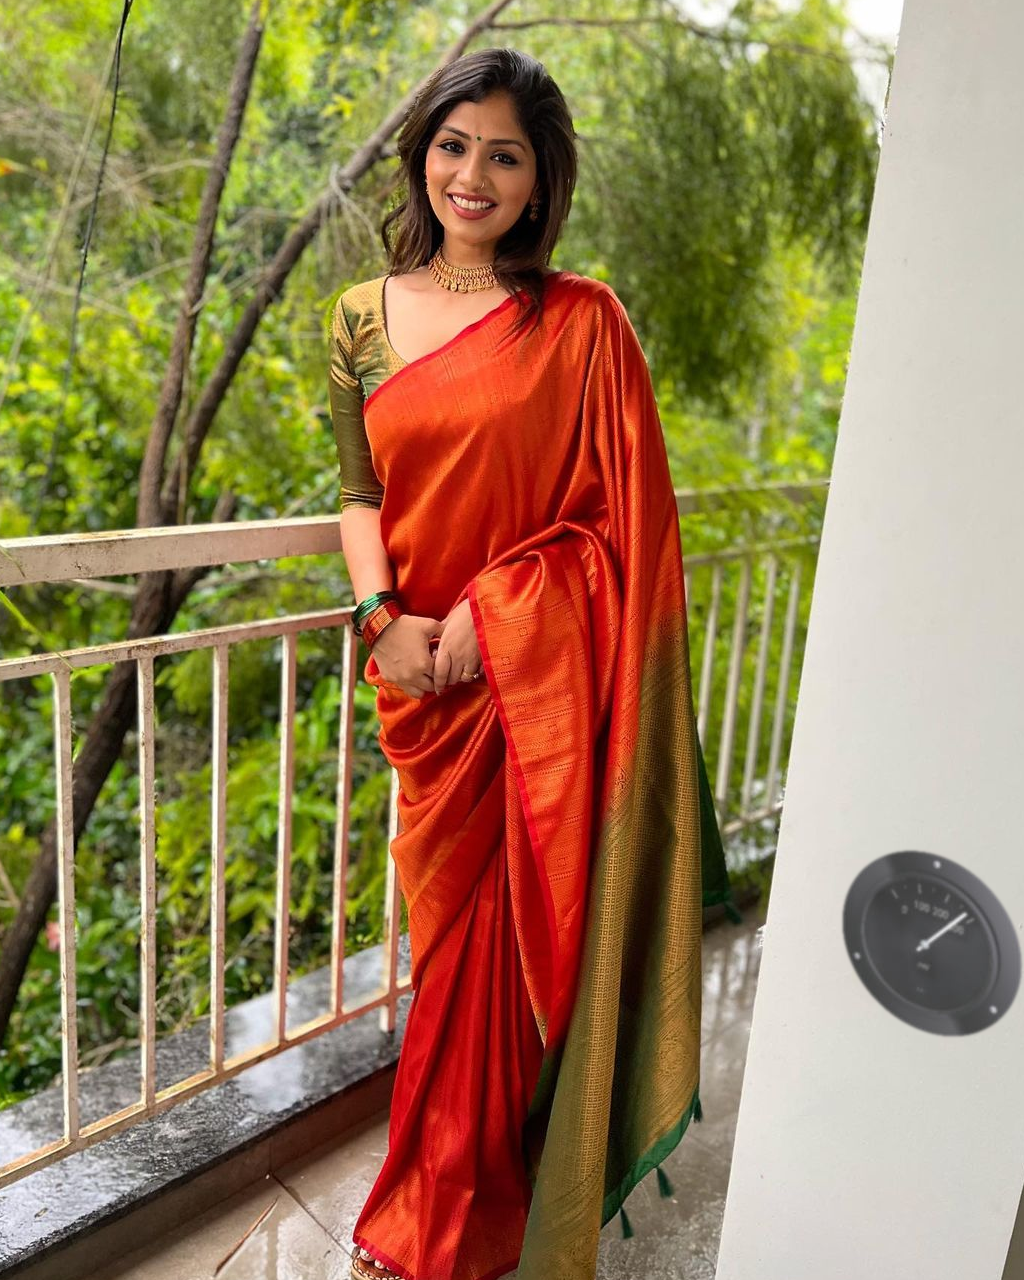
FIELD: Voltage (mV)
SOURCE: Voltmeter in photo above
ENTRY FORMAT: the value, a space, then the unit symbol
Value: 275 mV
